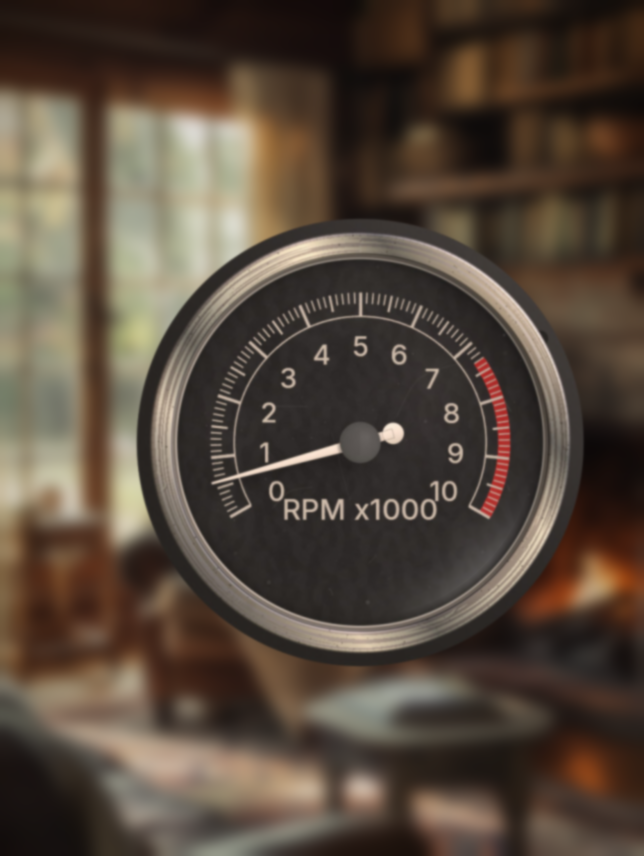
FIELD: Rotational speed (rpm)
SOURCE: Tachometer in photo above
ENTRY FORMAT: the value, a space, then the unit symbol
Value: 600 rpm
